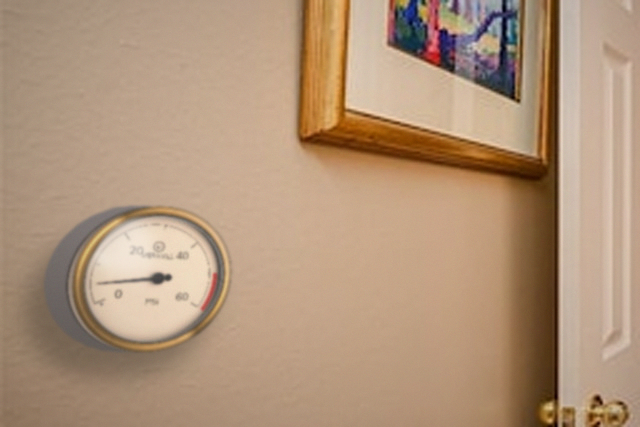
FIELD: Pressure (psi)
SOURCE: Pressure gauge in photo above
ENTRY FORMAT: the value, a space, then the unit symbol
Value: 5 psi
